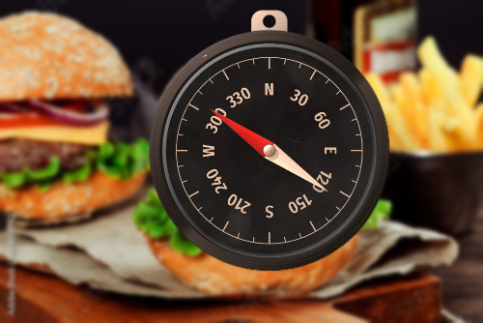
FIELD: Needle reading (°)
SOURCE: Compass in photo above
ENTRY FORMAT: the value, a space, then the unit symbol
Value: 305 °
